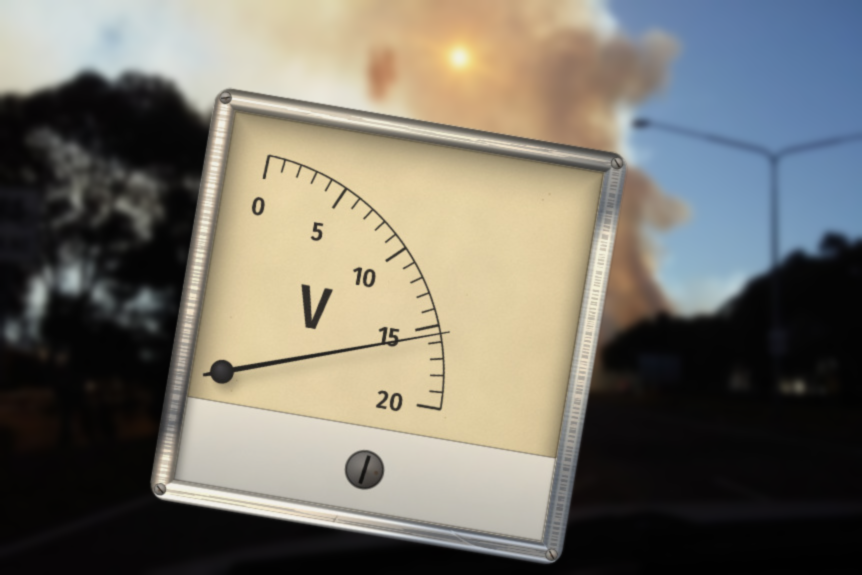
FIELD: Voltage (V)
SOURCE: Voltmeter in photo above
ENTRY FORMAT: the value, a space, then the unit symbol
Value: 15.5 V
